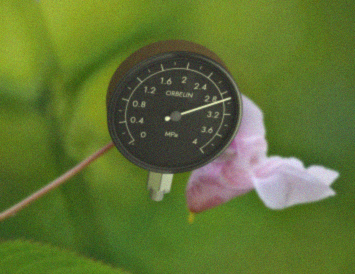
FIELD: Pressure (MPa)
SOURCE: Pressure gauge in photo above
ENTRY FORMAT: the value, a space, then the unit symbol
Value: 2.9 MPa
